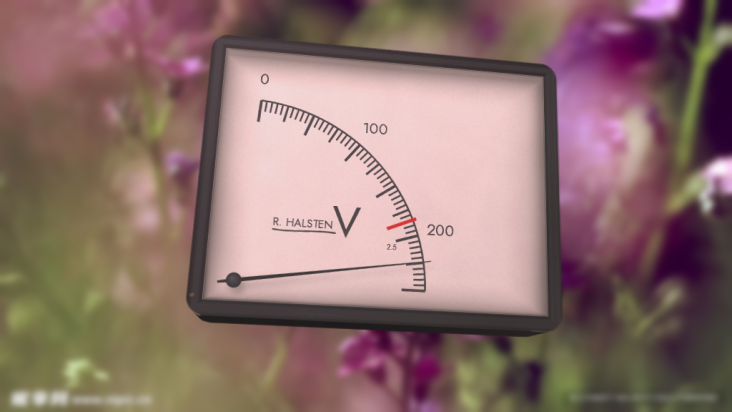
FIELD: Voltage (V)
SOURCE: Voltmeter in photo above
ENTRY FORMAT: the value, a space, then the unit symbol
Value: 225 V
